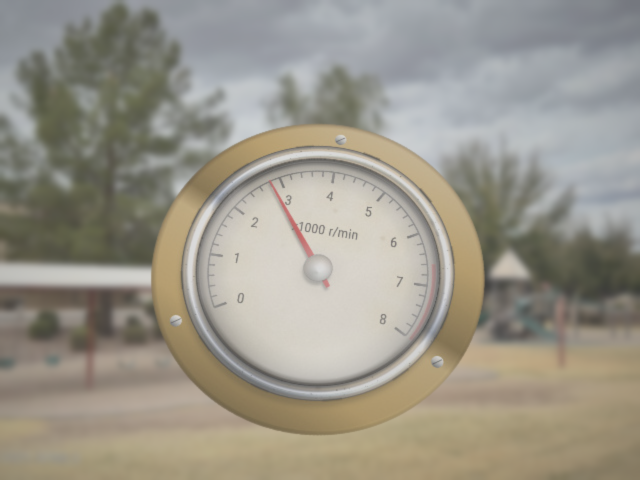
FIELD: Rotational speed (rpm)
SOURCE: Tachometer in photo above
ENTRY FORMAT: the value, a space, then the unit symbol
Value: 2800 rpm
